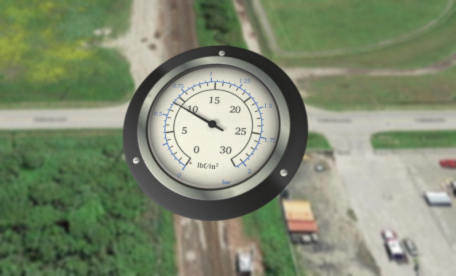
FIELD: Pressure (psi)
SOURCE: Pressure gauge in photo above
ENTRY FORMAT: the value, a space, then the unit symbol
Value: 9 psi
